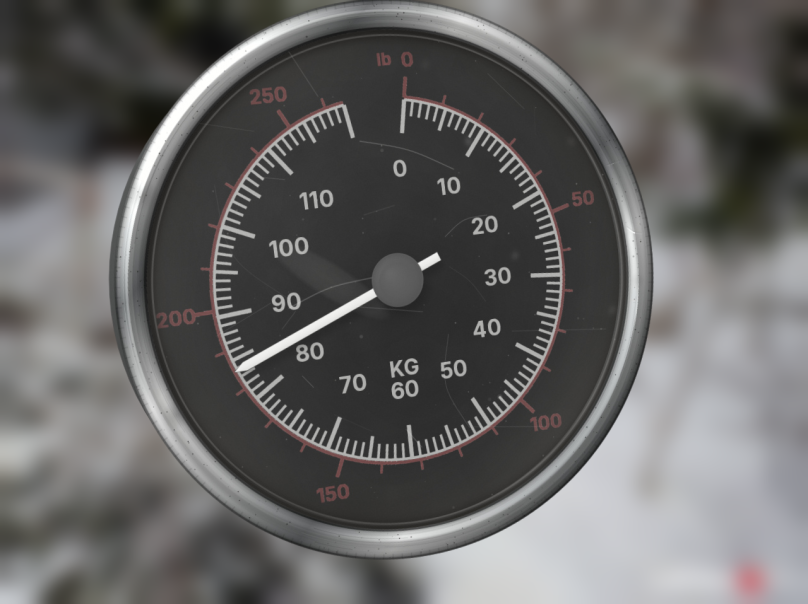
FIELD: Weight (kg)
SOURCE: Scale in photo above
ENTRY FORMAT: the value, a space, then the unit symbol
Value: 84 kg
